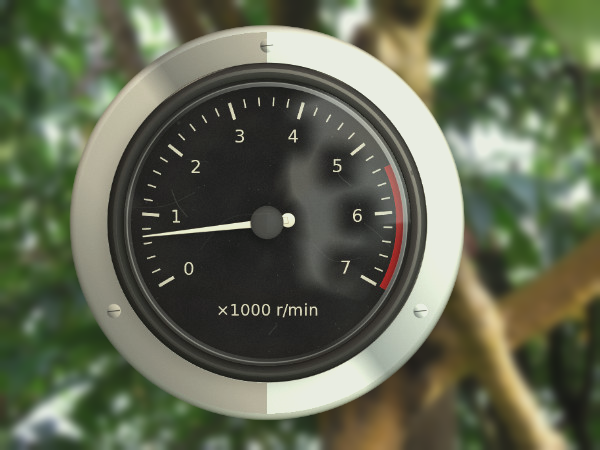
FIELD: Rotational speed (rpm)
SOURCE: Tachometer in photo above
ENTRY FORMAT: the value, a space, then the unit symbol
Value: 700 rpm
